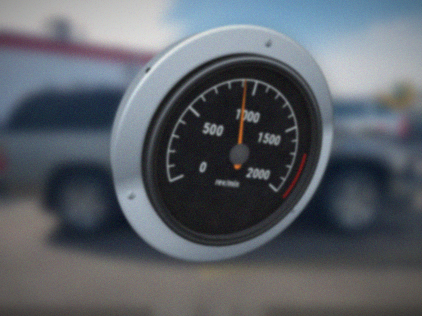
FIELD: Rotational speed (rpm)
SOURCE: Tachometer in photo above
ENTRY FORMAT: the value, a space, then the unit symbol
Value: 900 rpm
